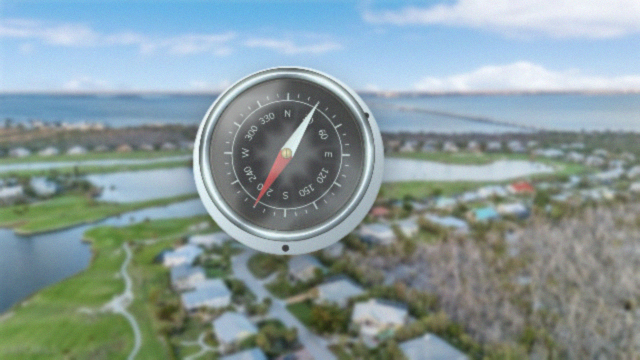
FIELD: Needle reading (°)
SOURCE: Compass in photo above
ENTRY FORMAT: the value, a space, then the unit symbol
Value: 210 °
